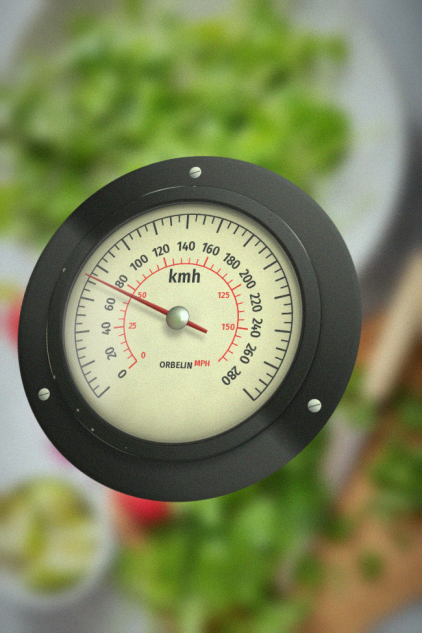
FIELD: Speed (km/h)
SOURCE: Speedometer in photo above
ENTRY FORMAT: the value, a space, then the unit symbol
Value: 72.5 km/h
